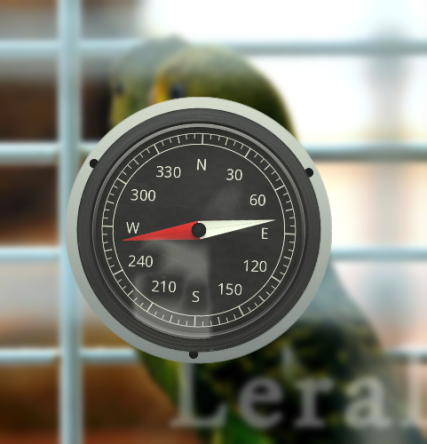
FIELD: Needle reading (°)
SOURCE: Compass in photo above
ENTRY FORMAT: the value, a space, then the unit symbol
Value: 260 °
